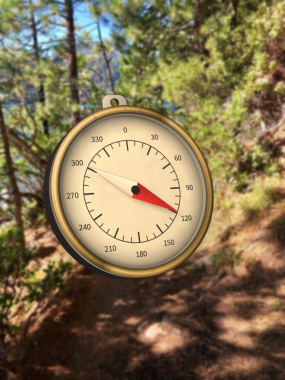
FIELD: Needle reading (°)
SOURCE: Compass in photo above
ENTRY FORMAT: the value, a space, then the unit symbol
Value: 120 °
